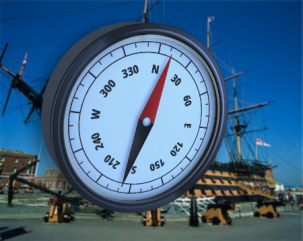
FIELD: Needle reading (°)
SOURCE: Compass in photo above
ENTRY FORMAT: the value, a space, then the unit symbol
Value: 10 °
